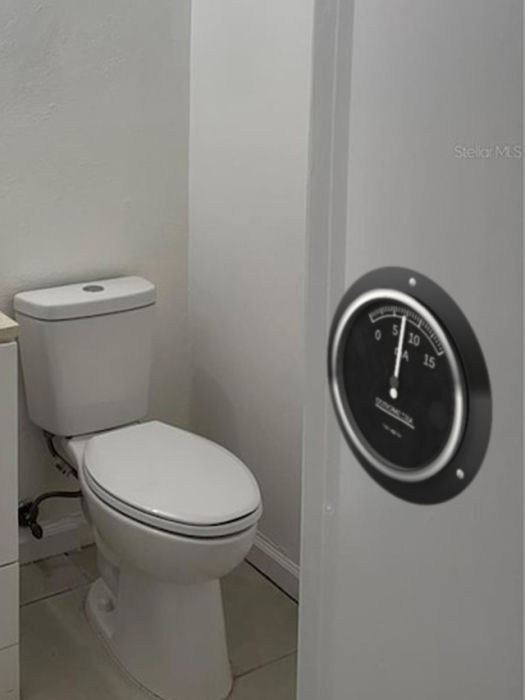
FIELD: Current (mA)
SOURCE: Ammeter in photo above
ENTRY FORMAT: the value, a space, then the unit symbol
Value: 7.5 mA
